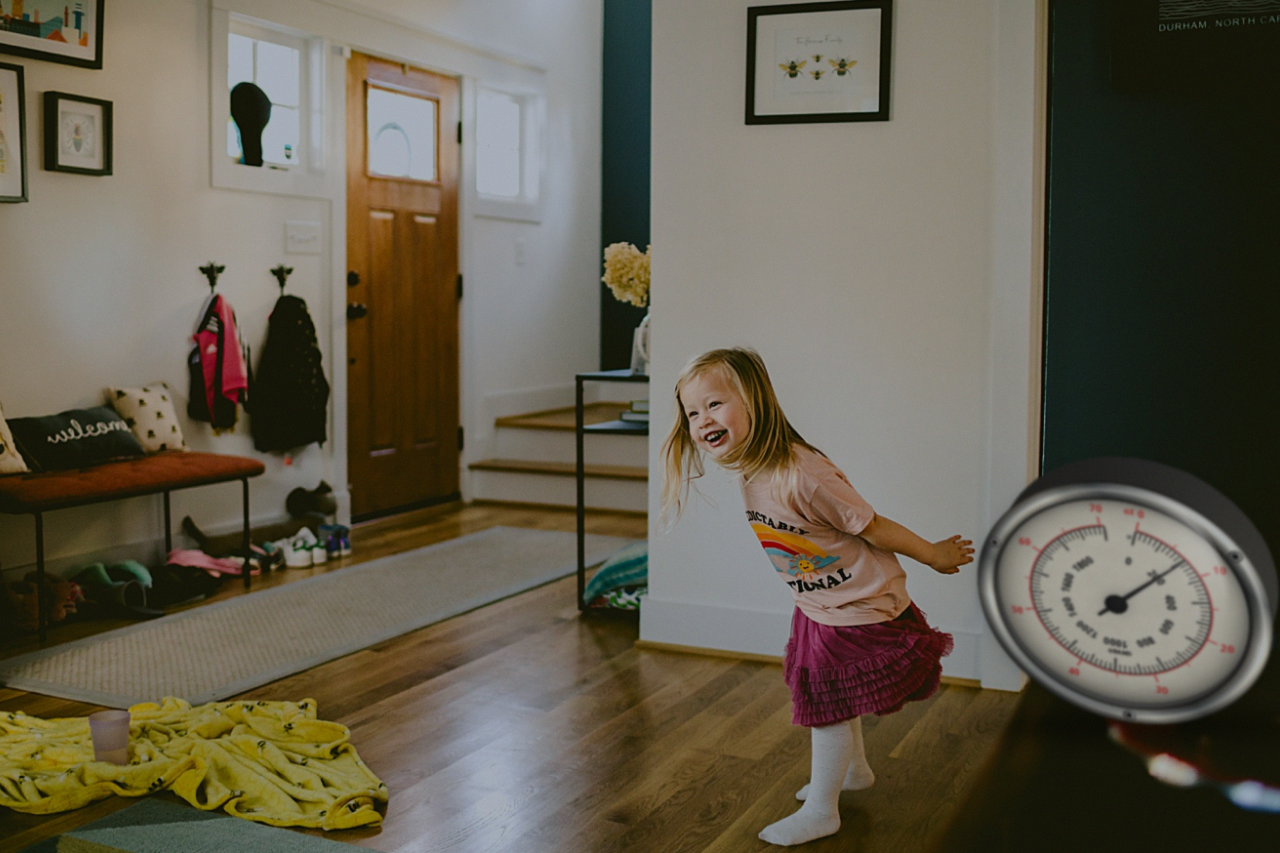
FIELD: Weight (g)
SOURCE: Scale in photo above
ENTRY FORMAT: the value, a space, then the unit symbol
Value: 200 g
